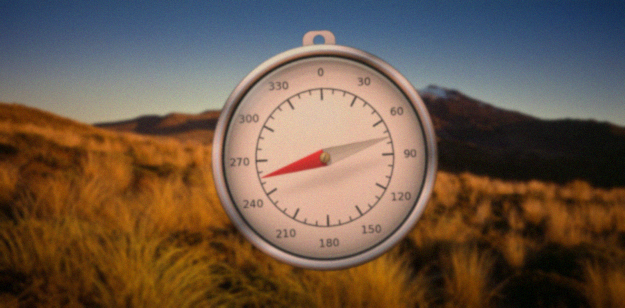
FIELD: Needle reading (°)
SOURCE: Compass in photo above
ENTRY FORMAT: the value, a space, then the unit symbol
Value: 255 °
